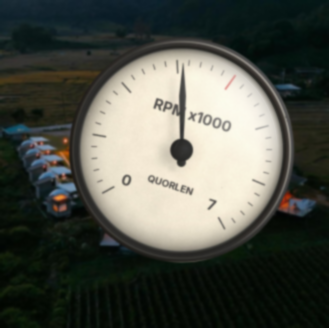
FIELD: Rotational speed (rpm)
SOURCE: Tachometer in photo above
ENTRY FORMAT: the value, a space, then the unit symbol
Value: 3100 rpm
